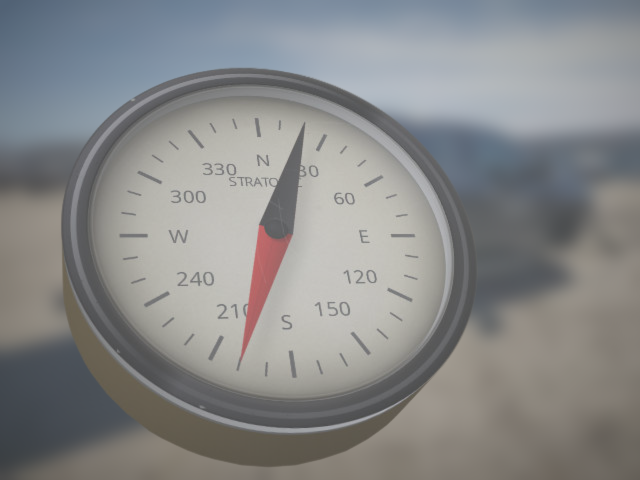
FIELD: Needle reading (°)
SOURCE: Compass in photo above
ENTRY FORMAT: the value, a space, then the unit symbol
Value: 200 °
